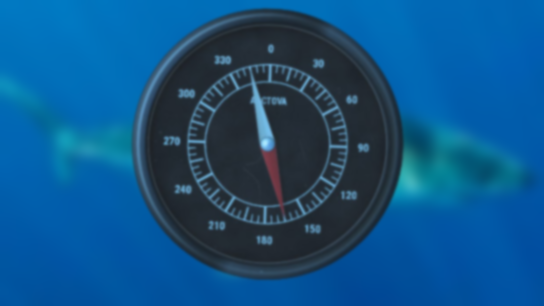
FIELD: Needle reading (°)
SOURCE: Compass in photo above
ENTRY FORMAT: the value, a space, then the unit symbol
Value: 165 °
